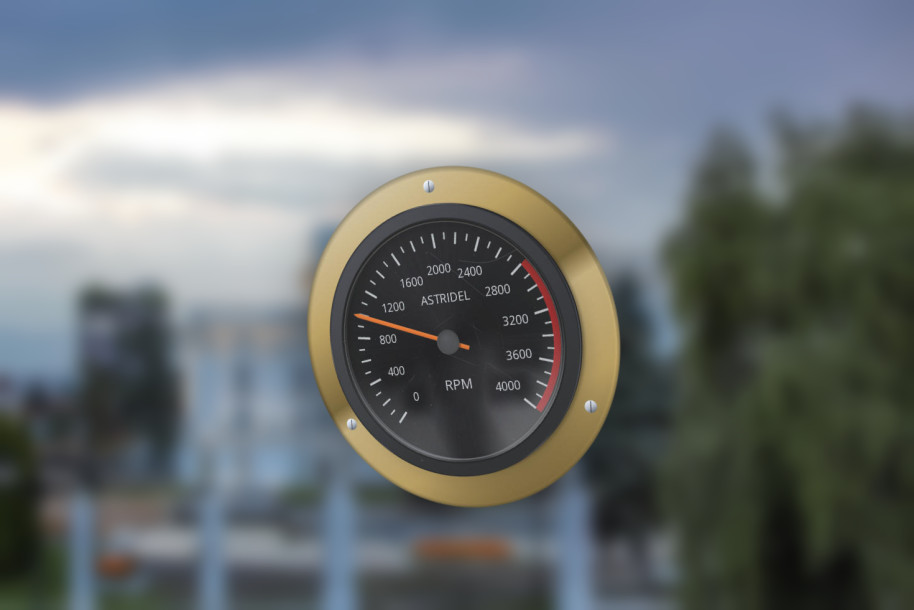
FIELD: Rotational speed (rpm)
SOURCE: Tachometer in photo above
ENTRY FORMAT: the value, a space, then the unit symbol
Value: 1000 rpm
